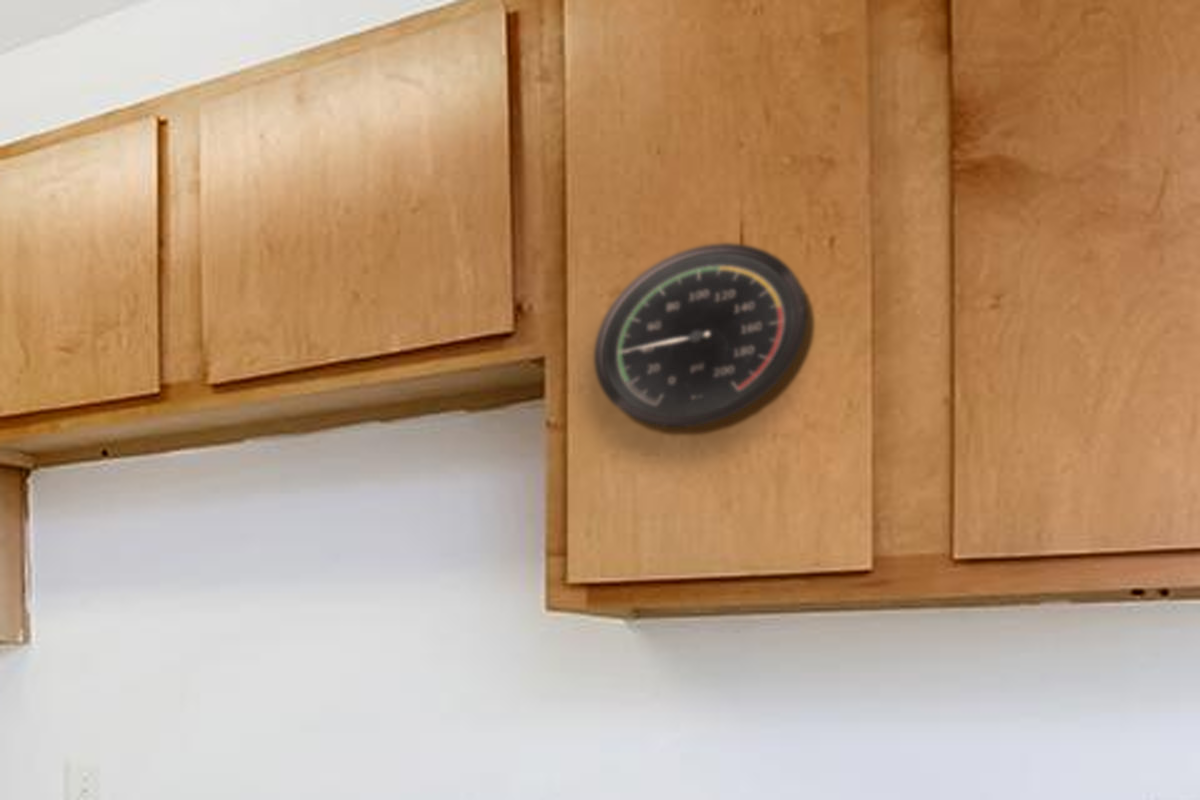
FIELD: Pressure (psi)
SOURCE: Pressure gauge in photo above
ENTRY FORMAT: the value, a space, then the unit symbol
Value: 40 psi
